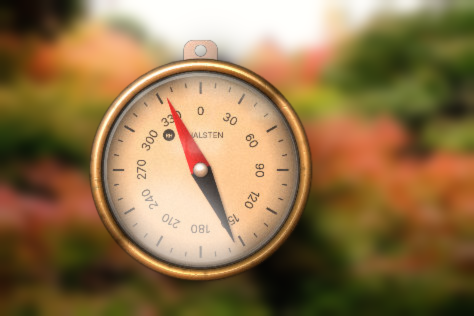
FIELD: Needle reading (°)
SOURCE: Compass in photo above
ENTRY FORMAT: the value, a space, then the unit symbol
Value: 335 °
